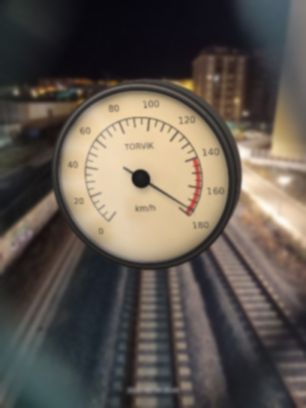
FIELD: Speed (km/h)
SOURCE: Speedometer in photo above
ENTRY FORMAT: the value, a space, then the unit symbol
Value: 175 km/h
